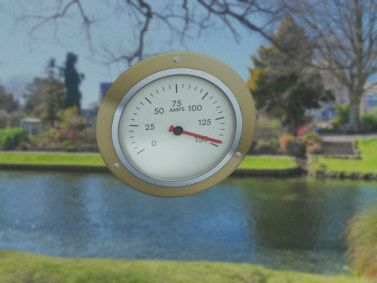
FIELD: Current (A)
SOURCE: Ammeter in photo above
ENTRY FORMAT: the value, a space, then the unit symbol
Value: 145 A
